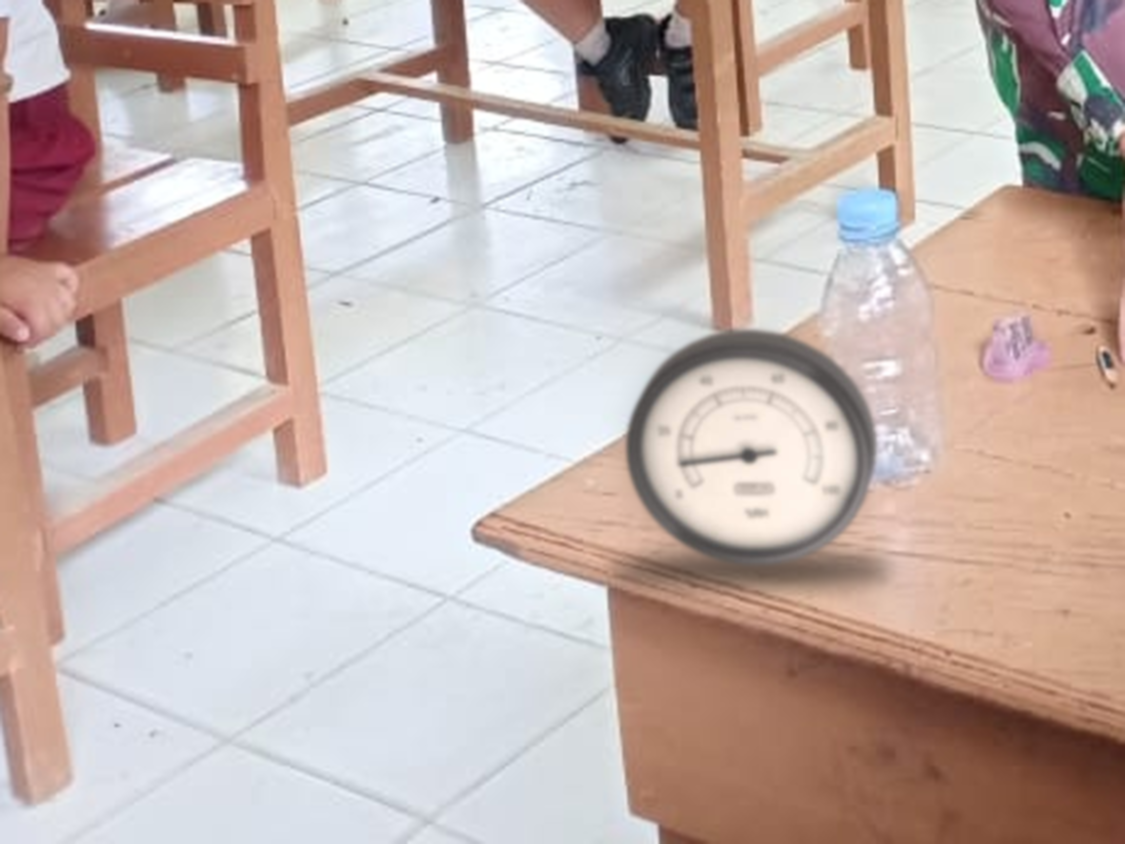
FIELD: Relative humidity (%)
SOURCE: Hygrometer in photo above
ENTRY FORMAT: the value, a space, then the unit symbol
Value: 10 %
